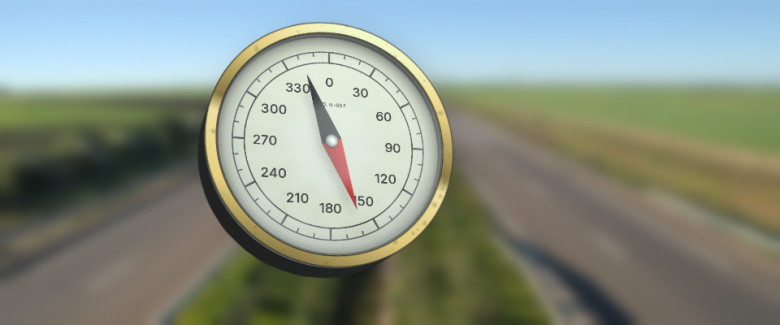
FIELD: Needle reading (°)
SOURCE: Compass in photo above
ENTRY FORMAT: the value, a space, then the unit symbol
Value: 160 °
